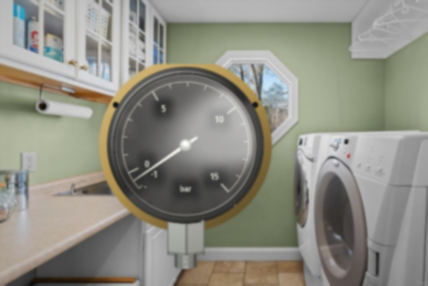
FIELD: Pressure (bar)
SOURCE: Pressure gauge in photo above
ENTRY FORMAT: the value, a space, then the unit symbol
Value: -0.5 bar
